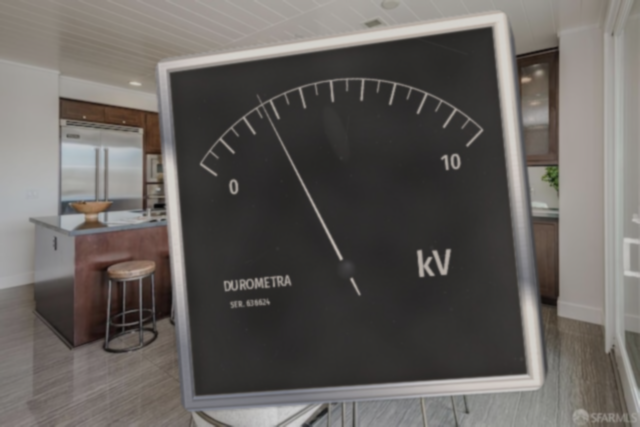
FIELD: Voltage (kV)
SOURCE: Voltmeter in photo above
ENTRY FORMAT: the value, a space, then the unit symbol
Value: 2.75 kV
